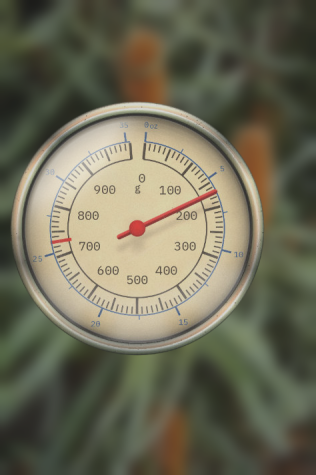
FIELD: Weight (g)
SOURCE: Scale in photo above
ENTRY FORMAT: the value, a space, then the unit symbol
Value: 170 g
